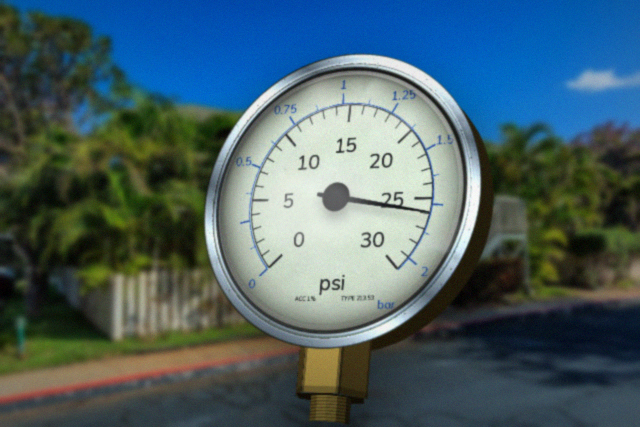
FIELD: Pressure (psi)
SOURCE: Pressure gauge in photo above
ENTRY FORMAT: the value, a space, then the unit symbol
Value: 26 psi
